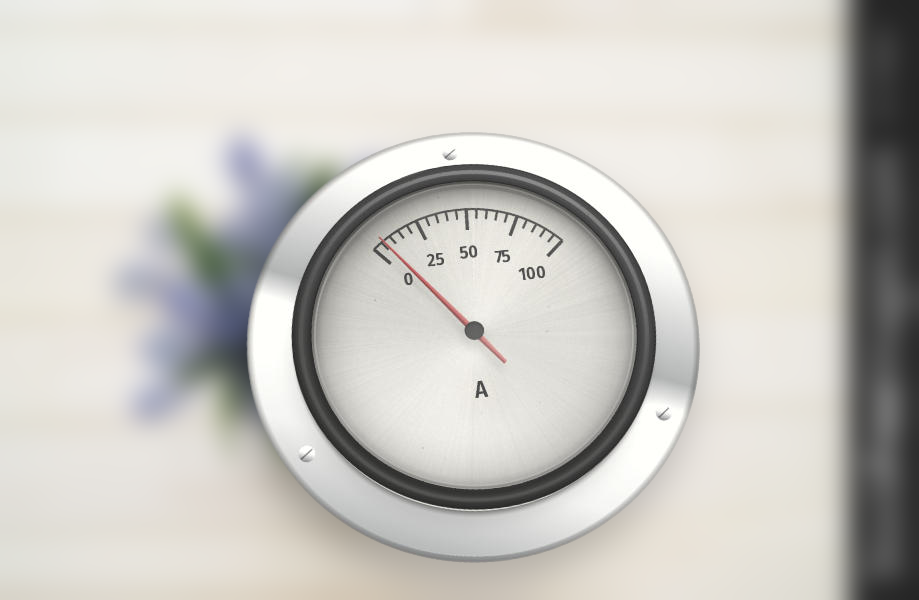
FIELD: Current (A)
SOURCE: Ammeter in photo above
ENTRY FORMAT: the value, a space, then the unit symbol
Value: 5 A
